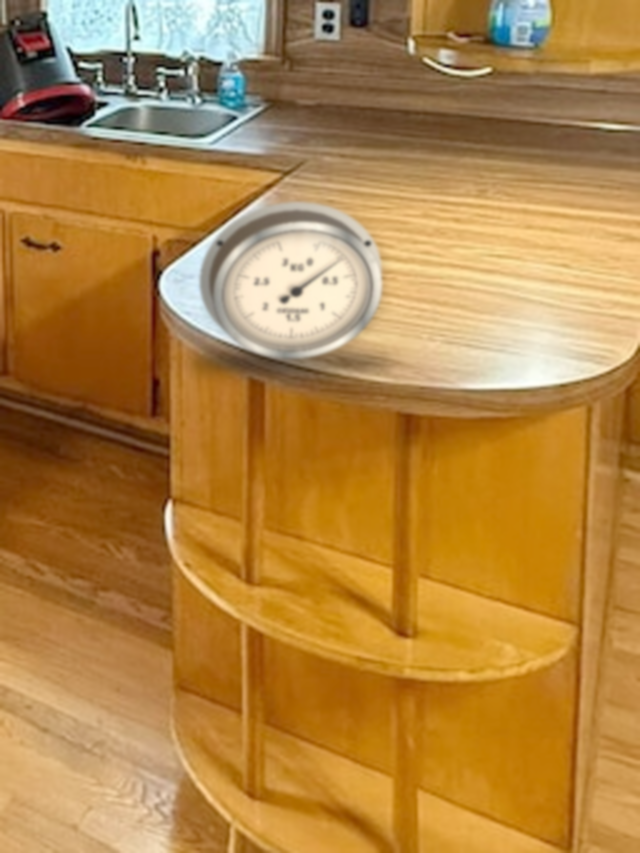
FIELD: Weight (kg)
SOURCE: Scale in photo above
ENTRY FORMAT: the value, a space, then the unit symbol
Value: 0.25 kg
